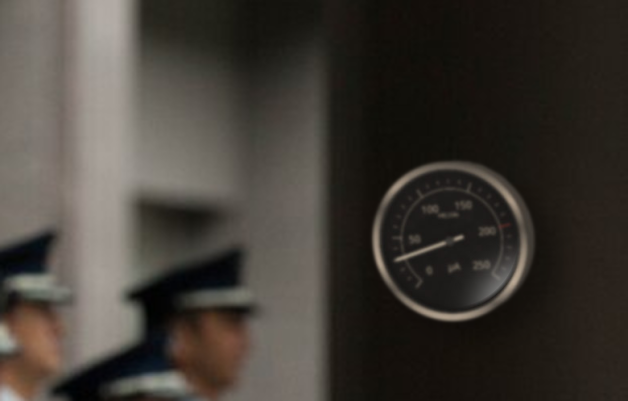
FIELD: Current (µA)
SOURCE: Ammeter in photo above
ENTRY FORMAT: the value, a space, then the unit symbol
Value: 30 µA
